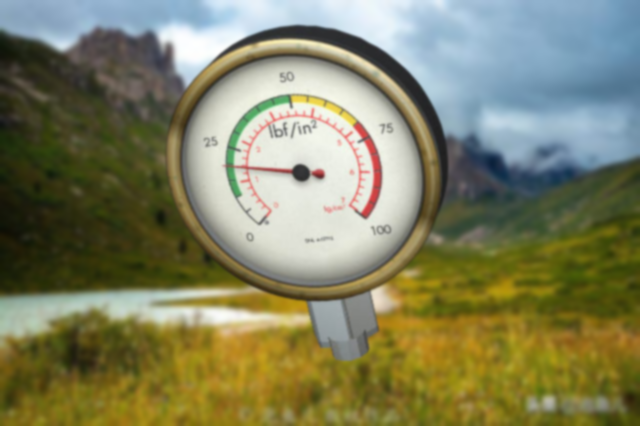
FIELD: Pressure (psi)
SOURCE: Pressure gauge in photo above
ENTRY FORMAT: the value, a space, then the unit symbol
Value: 20 psi
